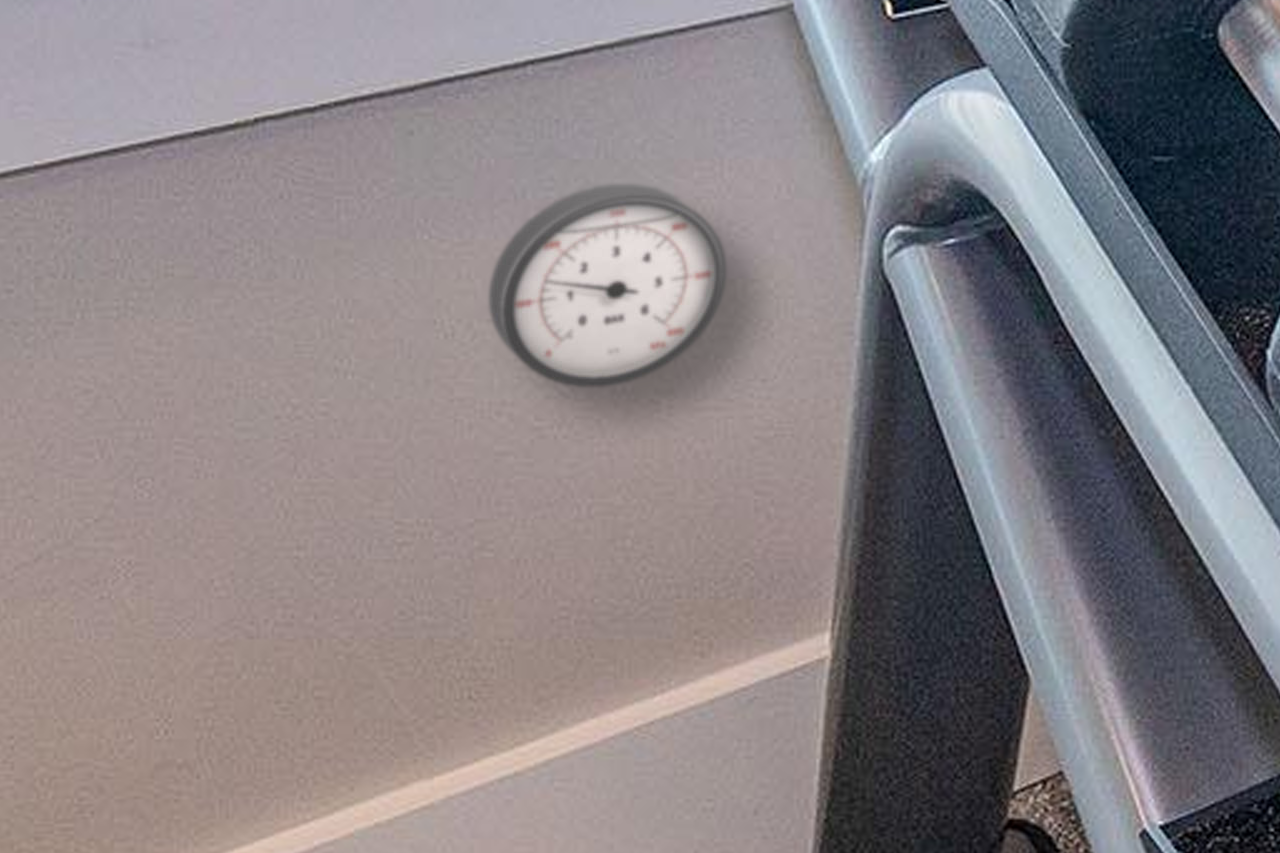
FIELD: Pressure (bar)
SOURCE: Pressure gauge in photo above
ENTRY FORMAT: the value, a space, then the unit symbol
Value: 1.4 bar
